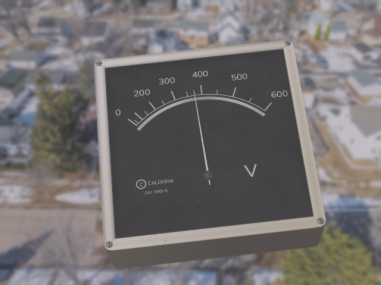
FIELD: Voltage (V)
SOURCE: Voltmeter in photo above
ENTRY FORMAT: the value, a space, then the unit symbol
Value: 375 V
